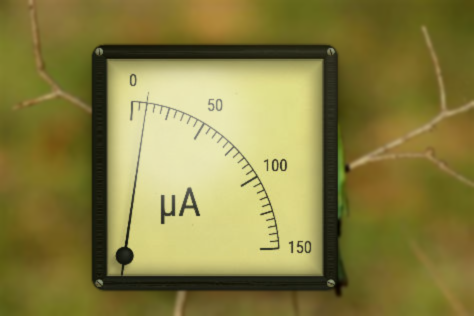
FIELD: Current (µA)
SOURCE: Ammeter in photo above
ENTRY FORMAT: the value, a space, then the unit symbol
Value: 10 µA
